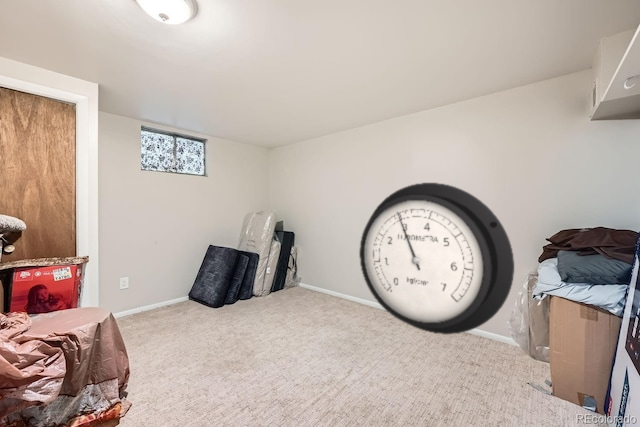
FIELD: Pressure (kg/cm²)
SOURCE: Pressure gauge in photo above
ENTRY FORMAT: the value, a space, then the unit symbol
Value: 3 kg/cm²
